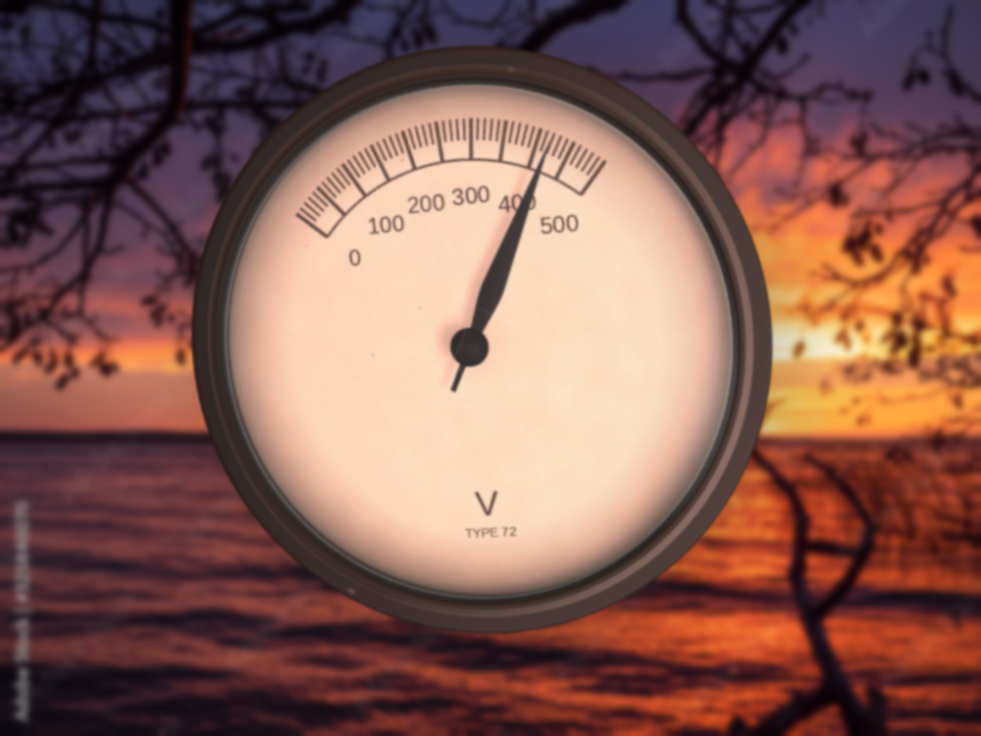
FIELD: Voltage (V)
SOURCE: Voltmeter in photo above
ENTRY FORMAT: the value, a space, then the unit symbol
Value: 420 V
